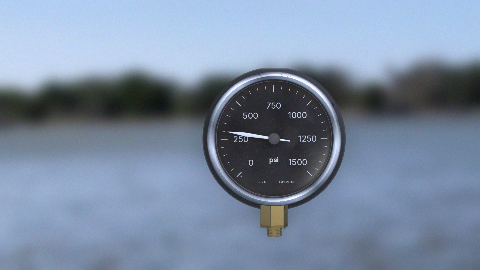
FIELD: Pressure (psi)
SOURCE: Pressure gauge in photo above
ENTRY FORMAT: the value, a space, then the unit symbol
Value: 300 psi
